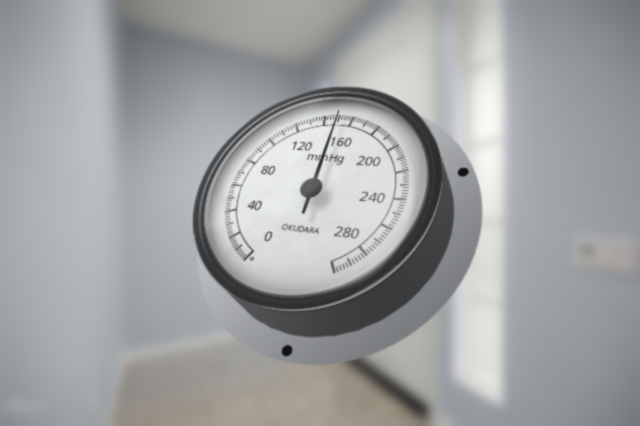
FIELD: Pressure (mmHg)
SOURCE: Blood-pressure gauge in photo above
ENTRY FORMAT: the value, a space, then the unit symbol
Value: 150 mmHg
